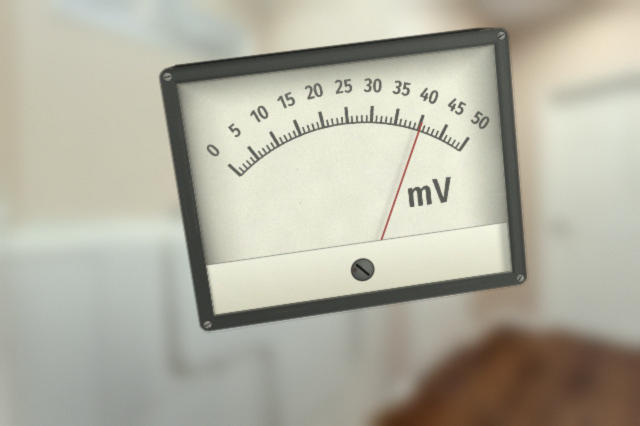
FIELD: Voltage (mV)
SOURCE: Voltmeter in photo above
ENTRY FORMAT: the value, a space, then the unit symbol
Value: 40 mV
